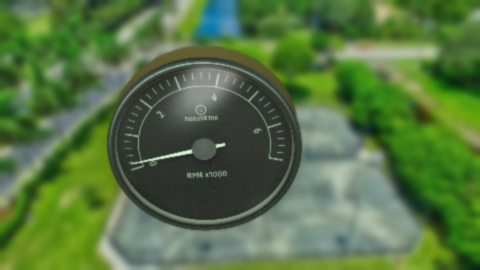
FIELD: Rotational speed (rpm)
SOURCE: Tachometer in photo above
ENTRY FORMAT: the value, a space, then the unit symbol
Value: 200 rpm
